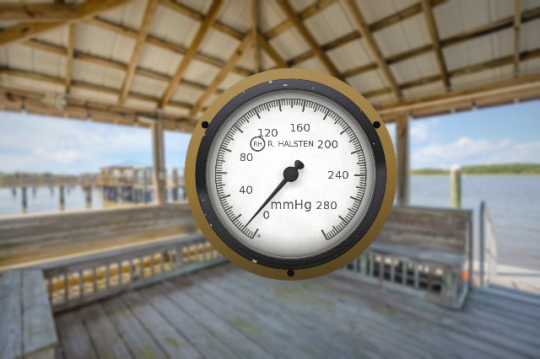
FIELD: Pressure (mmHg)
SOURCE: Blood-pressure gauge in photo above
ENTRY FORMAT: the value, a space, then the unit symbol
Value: 10 mmHg
